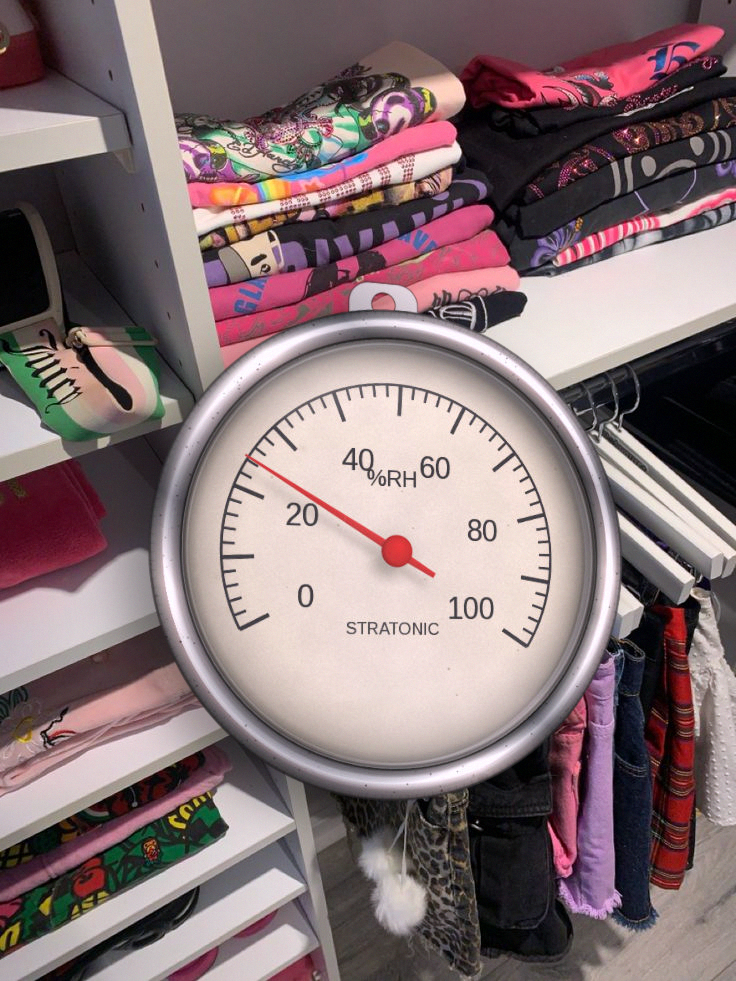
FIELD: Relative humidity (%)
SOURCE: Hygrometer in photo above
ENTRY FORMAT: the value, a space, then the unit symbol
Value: 24 %
